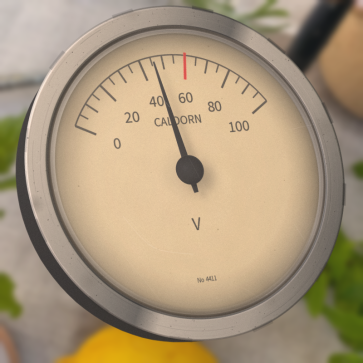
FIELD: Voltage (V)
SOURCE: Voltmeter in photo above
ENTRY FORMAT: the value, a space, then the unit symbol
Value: 45 V
